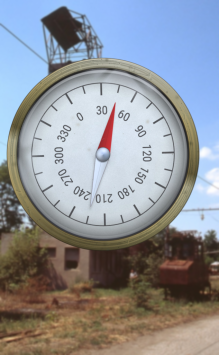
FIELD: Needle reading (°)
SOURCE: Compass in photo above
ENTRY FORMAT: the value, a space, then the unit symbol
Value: 45 °
